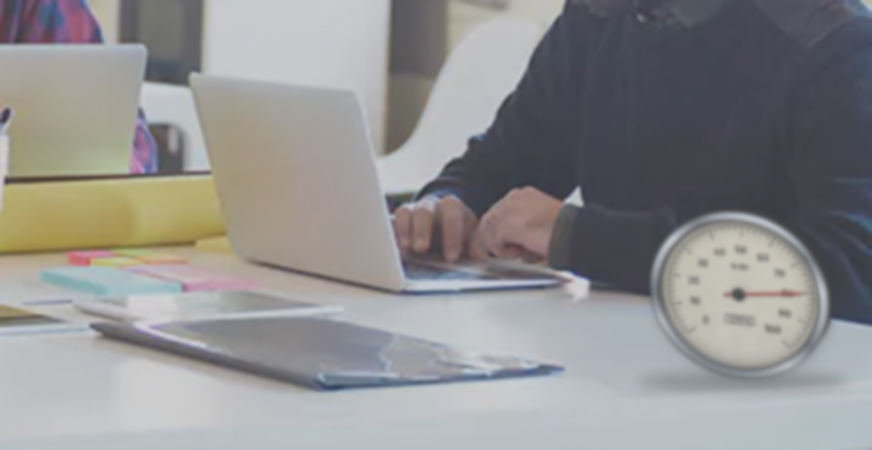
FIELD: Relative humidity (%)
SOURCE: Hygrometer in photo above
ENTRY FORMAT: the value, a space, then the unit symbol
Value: 80 %
